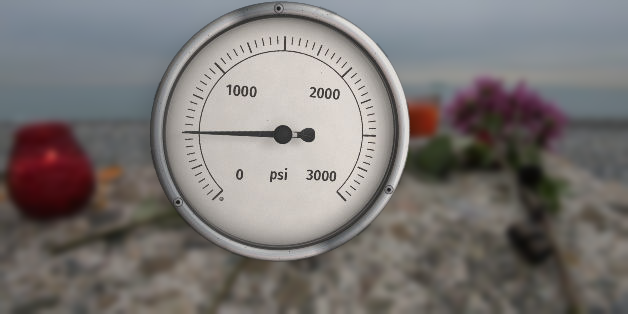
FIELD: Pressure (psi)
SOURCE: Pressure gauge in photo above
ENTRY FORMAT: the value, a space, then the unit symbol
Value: 500 psi
